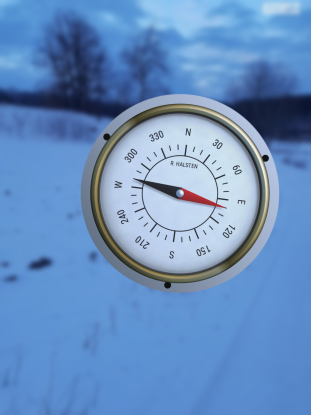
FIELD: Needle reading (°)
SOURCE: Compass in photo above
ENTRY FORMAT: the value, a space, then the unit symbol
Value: 100 °
